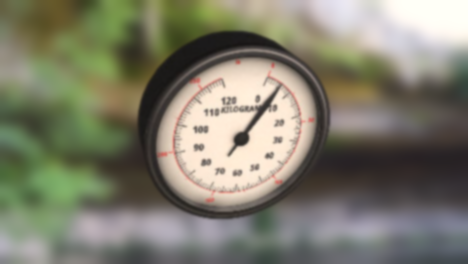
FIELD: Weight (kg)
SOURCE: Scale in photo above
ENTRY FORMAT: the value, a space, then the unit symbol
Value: 5 kg
